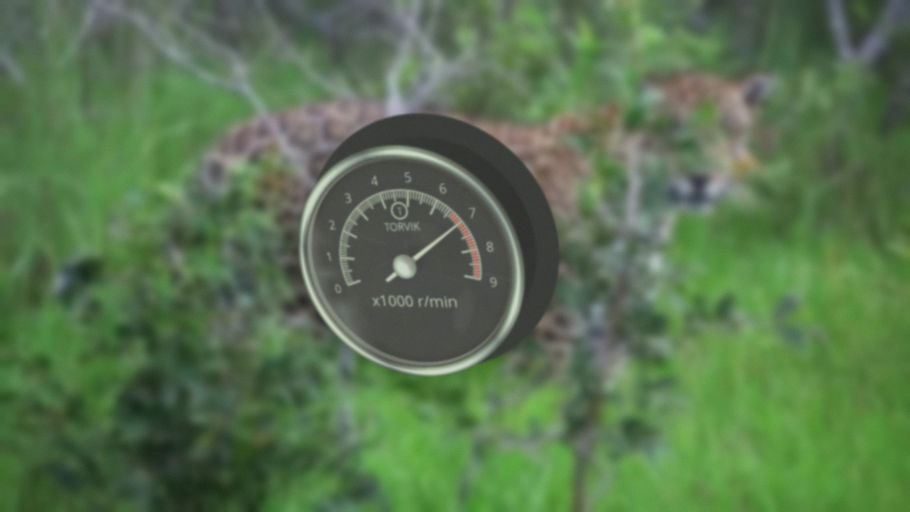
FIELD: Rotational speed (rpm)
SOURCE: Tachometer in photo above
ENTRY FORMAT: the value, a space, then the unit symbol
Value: 7000 rpm
